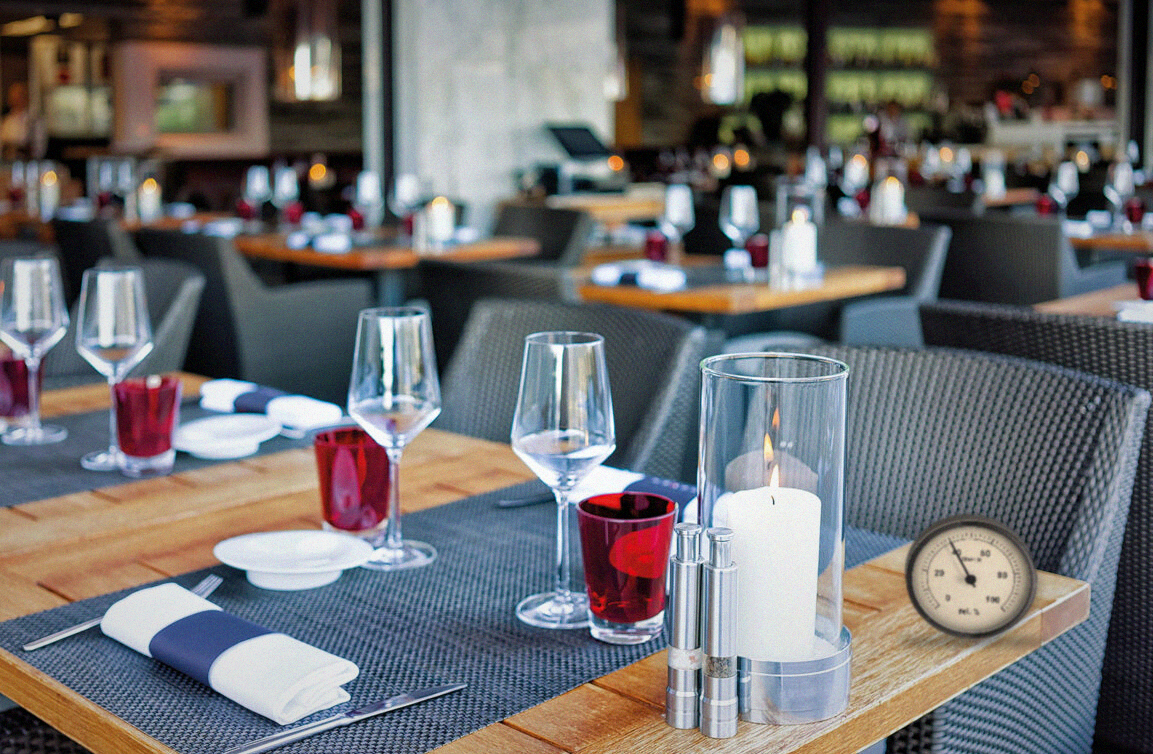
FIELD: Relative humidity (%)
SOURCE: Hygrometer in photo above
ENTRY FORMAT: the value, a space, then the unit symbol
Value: 40 %
